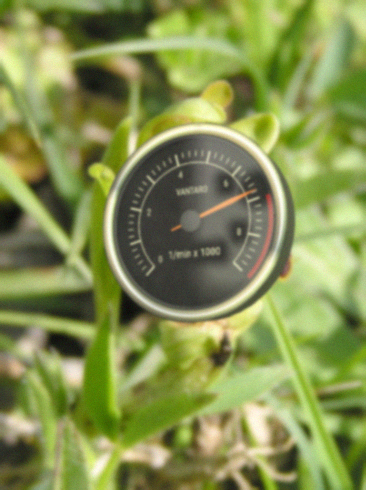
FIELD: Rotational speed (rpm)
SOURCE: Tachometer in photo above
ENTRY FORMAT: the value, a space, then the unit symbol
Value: 6800 rpm
